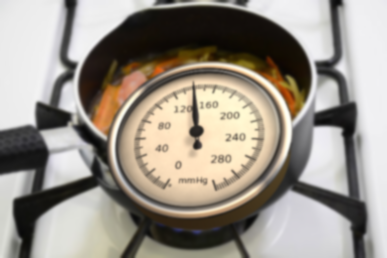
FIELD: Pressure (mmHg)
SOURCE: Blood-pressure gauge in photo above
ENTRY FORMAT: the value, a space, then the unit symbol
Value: 140 mmHg
